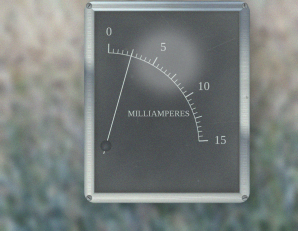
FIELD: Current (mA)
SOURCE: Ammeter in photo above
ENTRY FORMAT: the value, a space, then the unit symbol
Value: 2.5 mA
